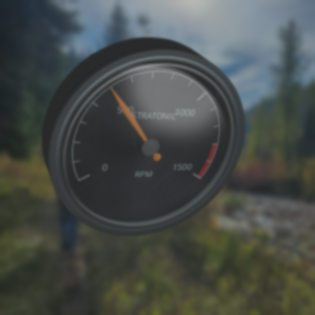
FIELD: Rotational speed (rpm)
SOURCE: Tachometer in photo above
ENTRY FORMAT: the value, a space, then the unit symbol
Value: 500 rpm
